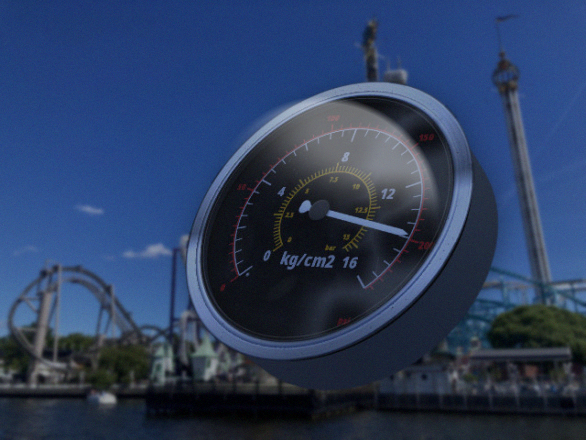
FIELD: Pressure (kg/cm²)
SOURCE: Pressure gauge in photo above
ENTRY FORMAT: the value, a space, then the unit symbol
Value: 14 kg/cm²
